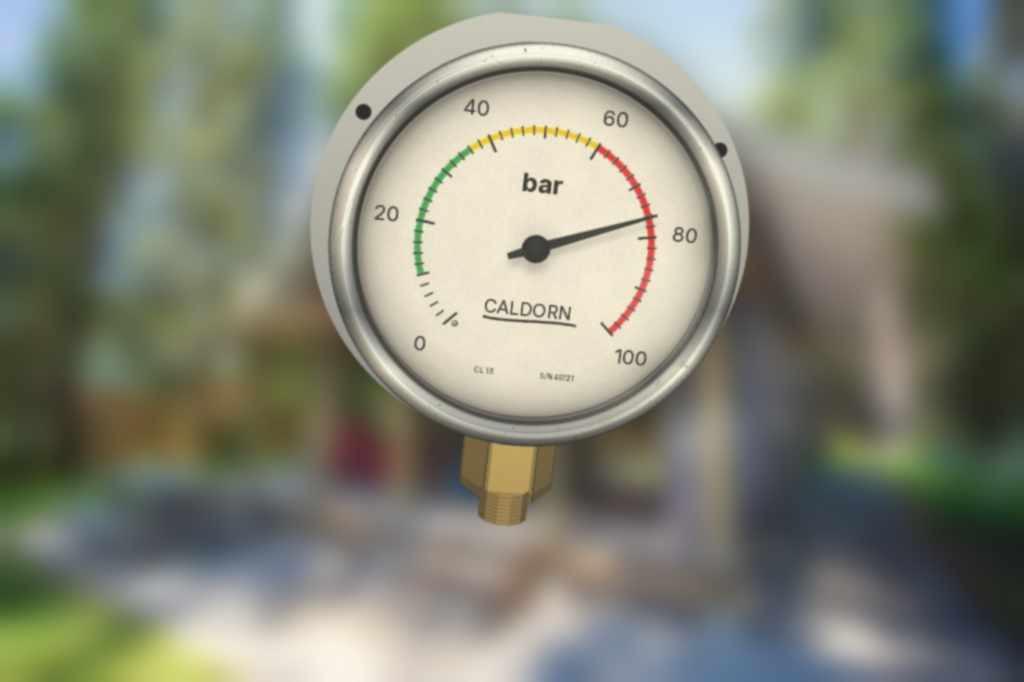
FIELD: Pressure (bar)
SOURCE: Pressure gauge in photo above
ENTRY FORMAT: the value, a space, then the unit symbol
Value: 76 bar
